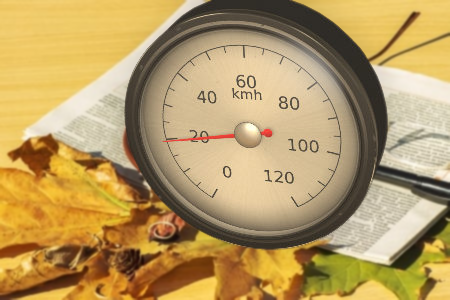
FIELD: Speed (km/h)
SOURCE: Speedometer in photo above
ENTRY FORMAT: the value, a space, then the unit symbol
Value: 20 km/h
